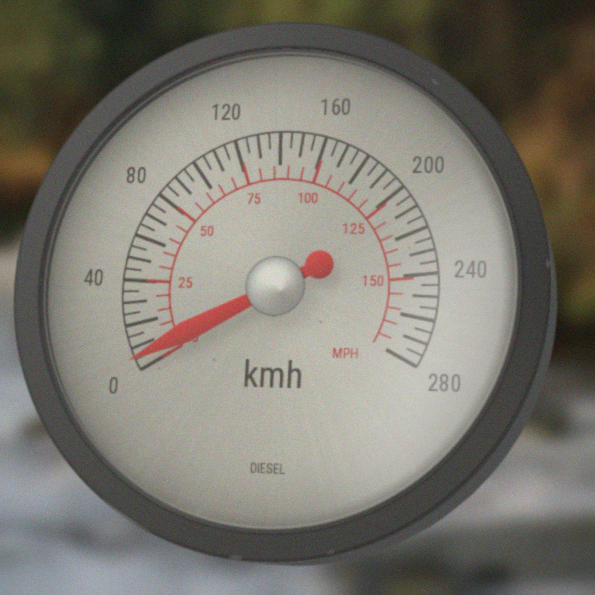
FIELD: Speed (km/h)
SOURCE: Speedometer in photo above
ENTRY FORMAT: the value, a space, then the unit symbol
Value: 5 km/h
